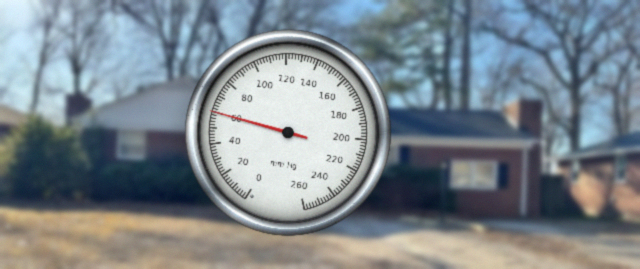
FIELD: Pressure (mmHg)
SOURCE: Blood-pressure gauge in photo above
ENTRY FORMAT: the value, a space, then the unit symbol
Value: 60 mmHg
